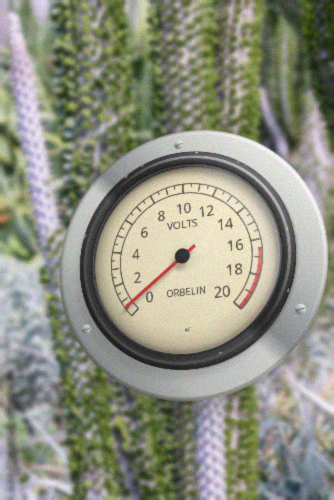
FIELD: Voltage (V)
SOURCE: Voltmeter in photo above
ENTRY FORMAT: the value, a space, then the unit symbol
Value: 0.5 V
